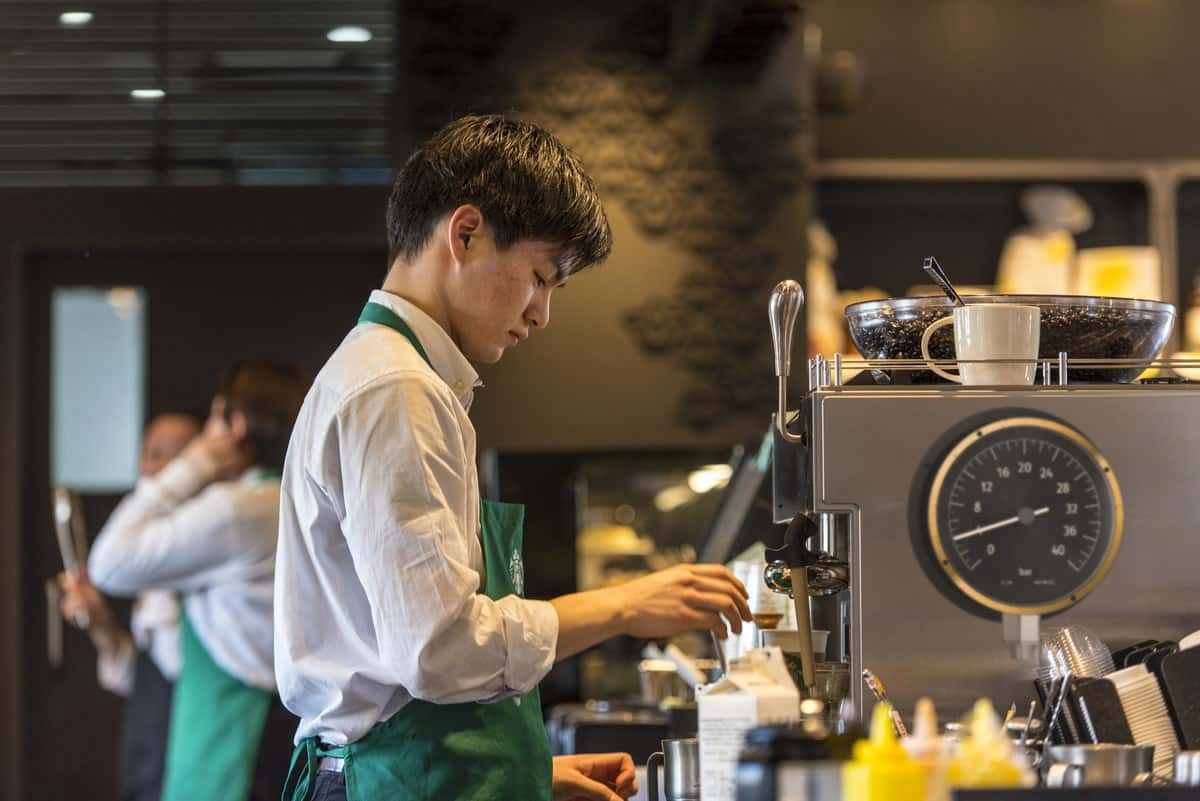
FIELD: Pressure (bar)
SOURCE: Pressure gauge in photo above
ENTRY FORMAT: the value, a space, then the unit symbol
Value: 4 bar
